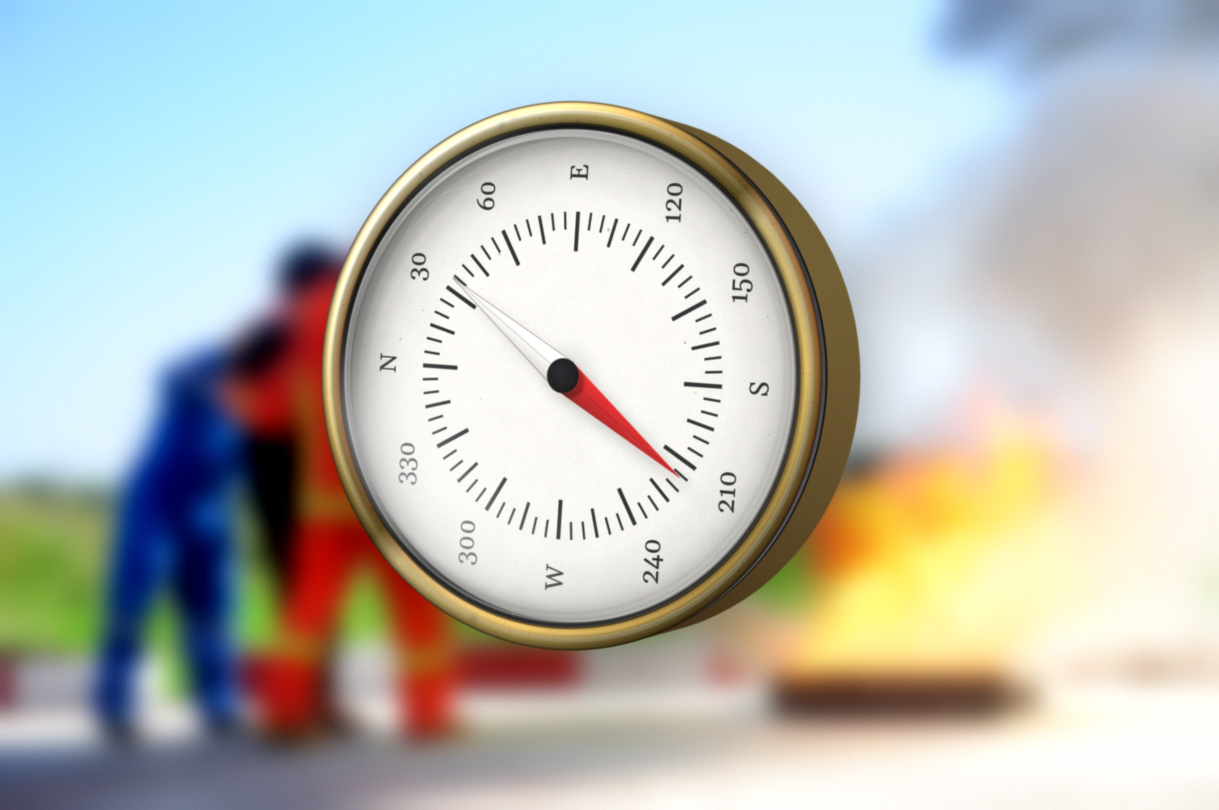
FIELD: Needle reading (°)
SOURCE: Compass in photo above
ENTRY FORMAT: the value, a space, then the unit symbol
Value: 215 °
